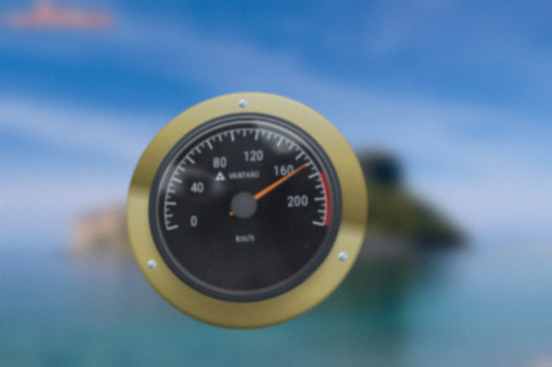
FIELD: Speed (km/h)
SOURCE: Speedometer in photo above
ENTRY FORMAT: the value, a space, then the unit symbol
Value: 170 km/h
